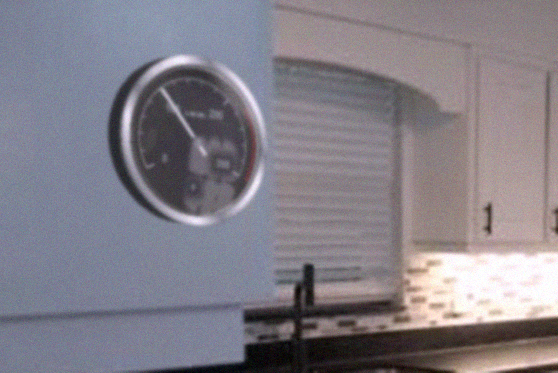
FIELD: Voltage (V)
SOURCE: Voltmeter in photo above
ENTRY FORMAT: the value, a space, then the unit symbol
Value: 100 V
